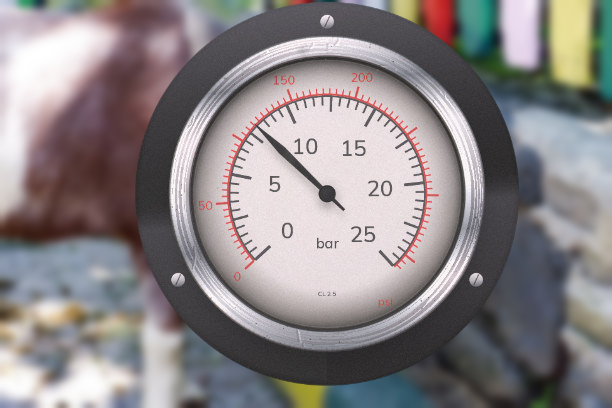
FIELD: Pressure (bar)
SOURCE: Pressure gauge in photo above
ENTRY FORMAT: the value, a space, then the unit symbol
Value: 8 bar
